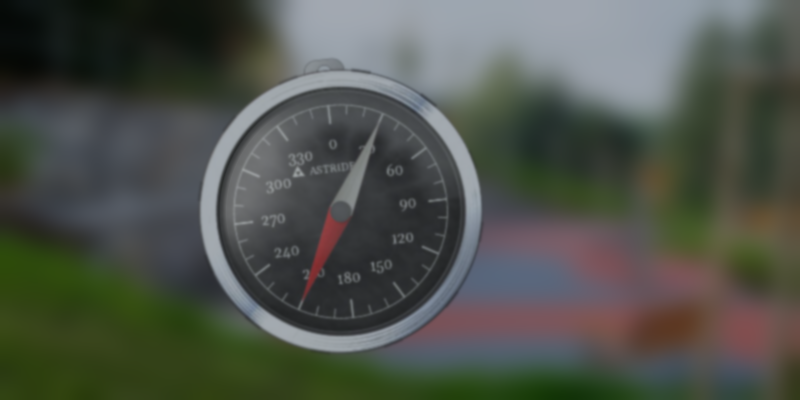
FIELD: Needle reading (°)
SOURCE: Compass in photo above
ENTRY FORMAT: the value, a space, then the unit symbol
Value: 210 °
